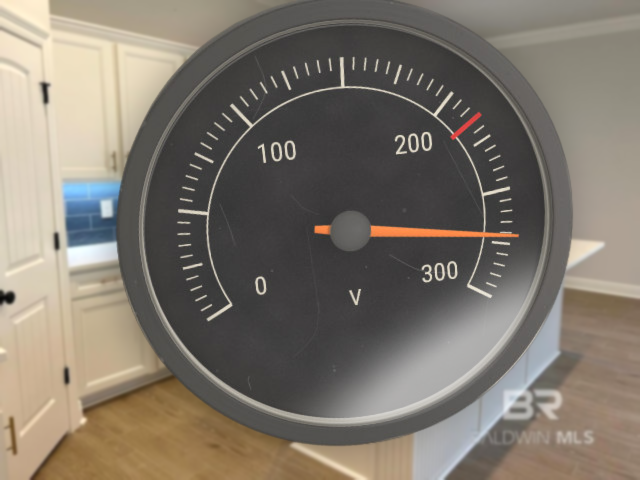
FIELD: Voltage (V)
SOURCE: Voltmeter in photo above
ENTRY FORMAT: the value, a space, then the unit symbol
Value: 270 V
